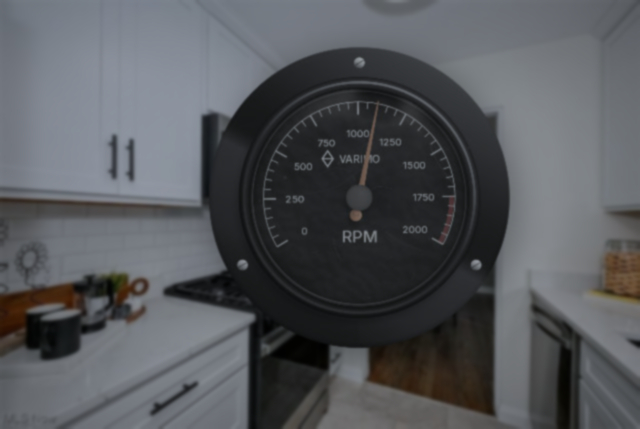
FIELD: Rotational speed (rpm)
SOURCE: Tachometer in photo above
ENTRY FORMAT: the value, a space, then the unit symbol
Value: 1100 rpm
